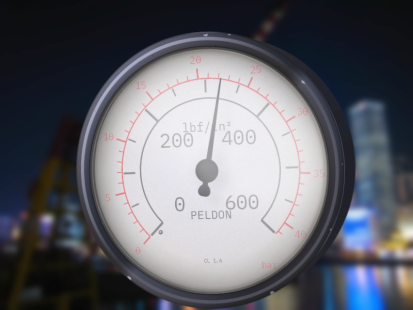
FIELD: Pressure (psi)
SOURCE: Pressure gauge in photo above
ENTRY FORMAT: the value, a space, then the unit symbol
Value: 325 psi
